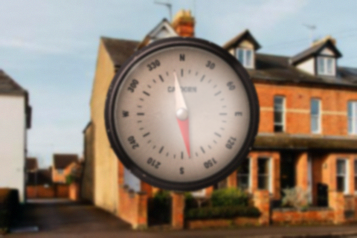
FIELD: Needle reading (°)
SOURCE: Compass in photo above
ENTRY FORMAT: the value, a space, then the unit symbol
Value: 170 °
